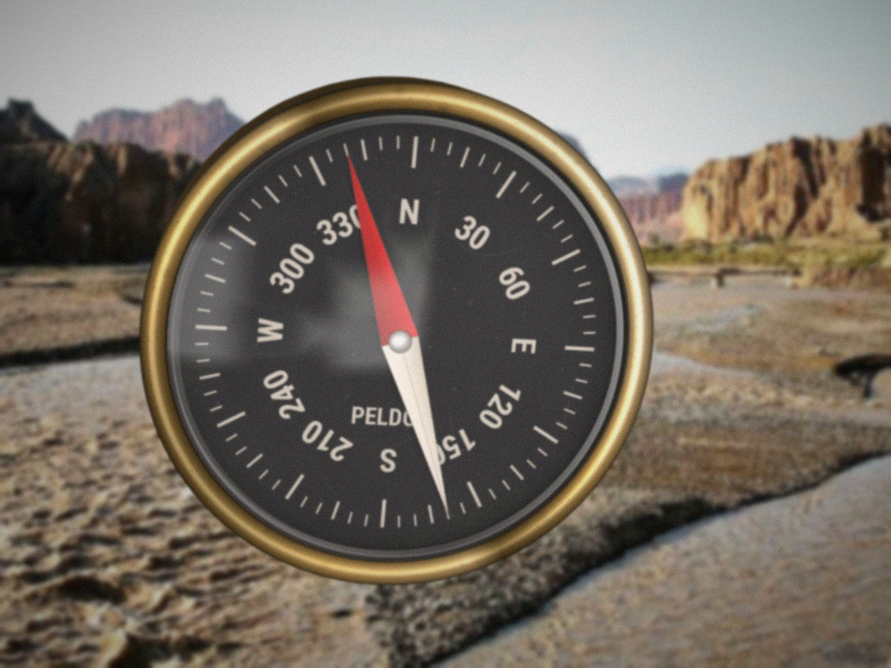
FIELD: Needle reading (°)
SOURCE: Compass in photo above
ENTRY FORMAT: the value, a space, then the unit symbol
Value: 340 °
